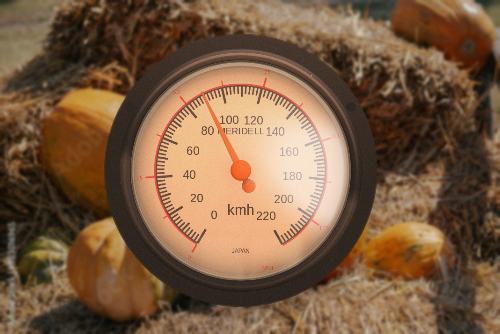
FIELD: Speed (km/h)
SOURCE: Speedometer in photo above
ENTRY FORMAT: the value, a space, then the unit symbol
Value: 90 km/h
